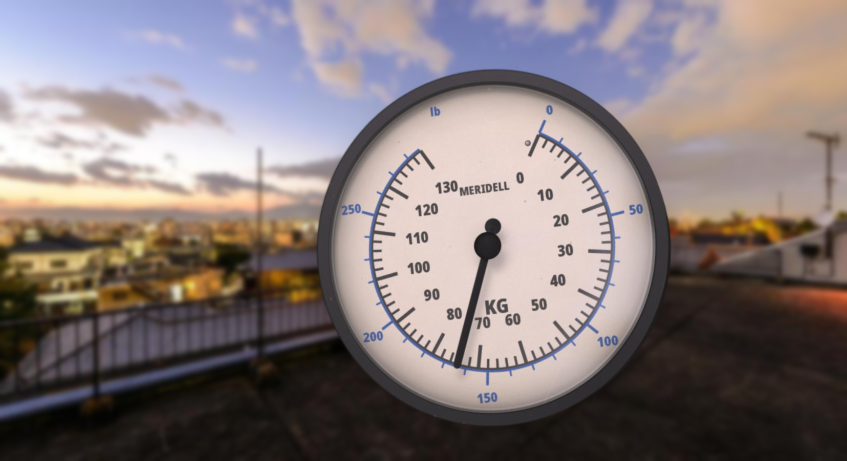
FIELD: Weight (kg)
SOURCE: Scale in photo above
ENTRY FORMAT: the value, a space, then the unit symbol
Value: 74 kg
